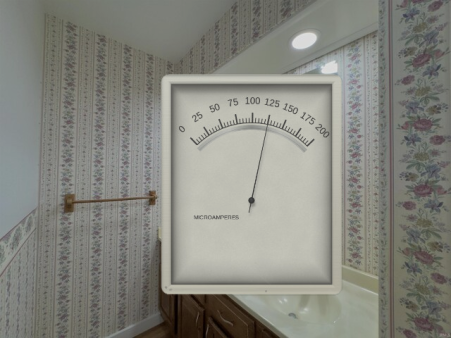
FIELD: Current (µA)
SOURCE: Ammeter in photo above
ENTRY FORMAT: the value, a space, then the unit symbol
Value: 125 µA
